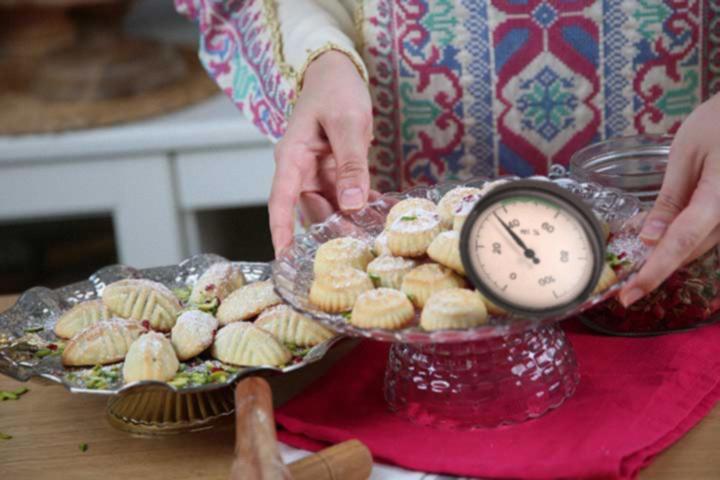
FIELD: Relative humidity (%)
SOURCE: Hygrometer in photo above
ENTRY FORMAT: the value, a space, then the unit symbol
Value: 36 %
